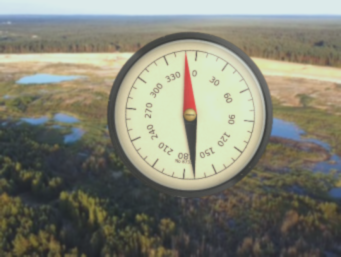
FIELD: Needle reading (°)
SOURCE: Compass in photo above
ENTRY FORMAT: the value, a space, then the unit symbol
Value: 350 °
